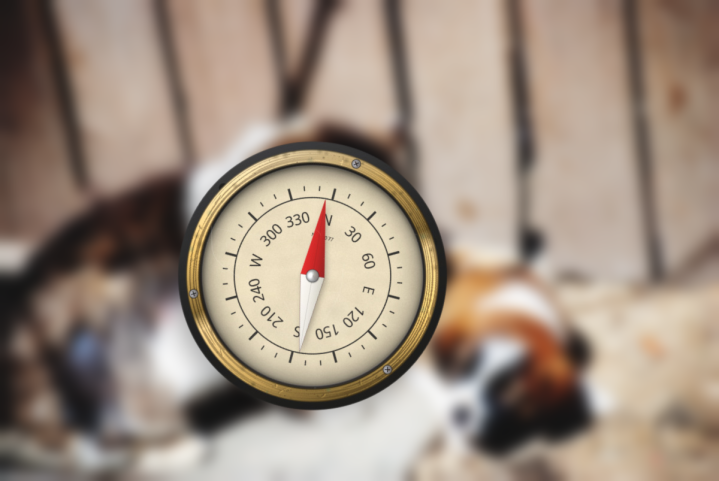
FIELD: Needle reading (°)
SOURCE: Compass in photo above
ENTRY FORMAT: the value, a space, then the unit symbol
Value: 355 °
